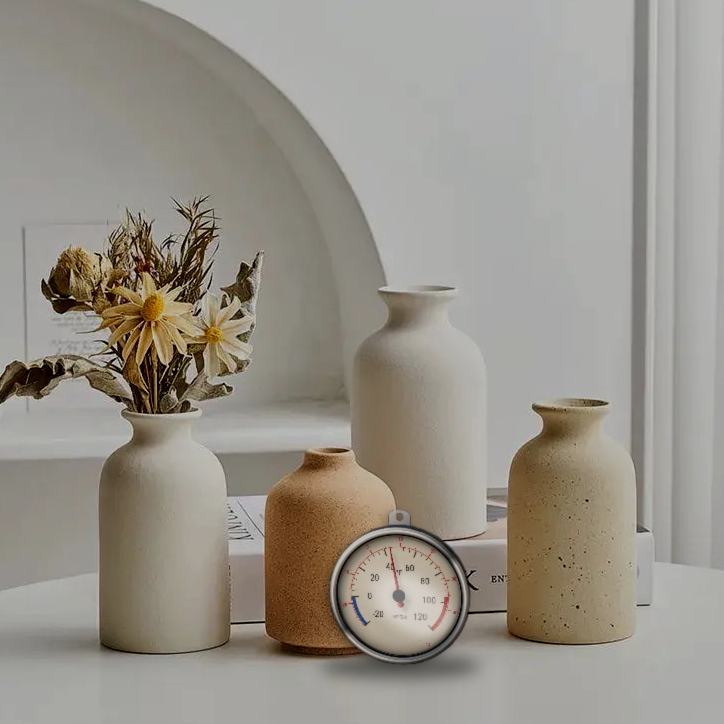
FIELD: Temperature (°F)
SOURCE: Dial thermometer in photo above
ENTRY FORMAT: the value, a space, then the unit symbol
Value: 44 °F
